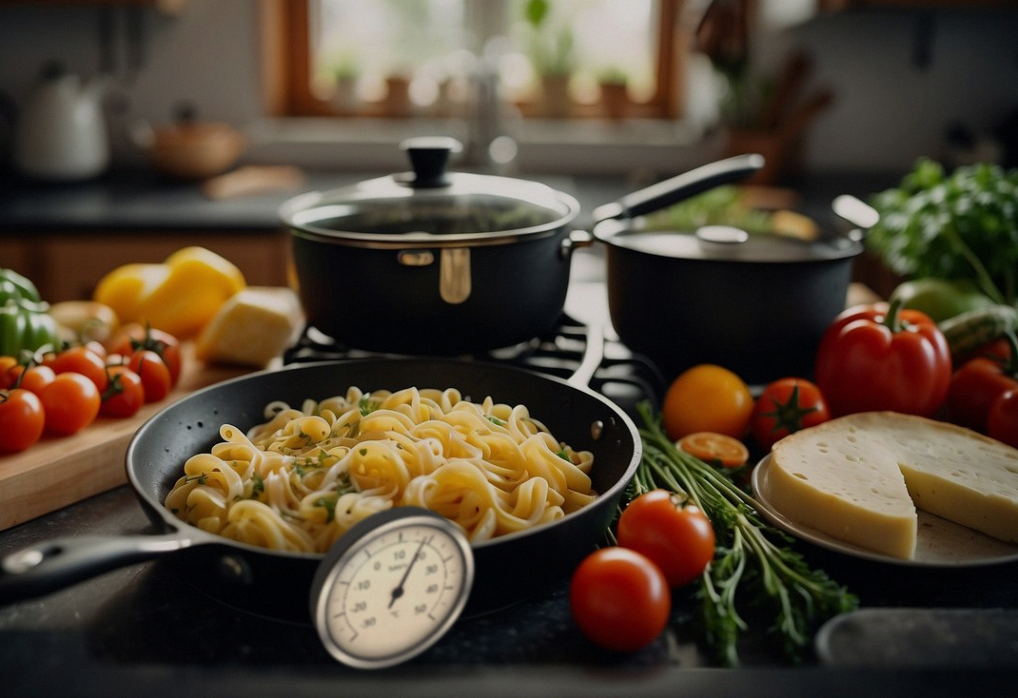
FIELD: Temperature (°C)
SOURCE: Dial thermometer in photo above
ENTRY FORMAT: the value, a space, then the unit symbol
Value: 17.5 °C
